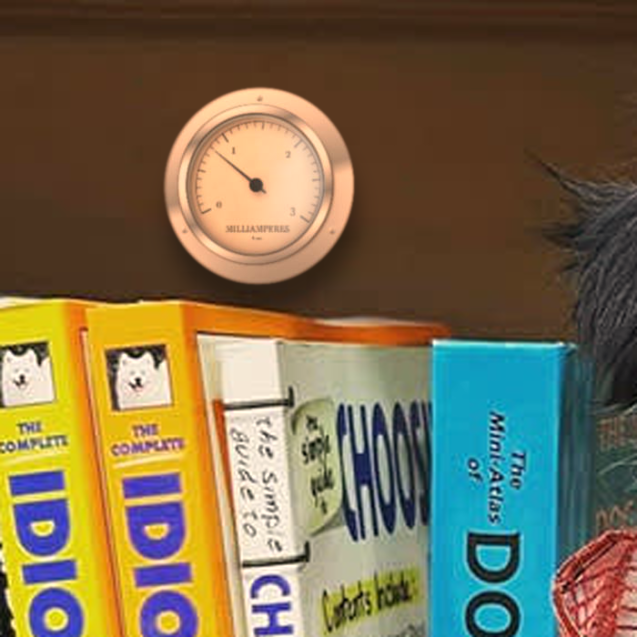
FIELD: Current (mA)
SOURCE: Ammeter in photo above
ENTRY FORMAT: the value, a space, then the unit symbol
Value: 0.8 mA
